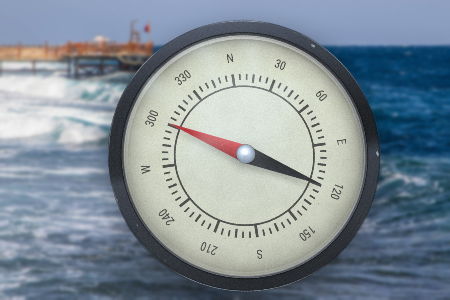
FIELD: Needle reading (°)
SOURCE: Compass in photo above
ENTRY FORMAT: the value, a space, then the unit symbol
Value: 300 °
